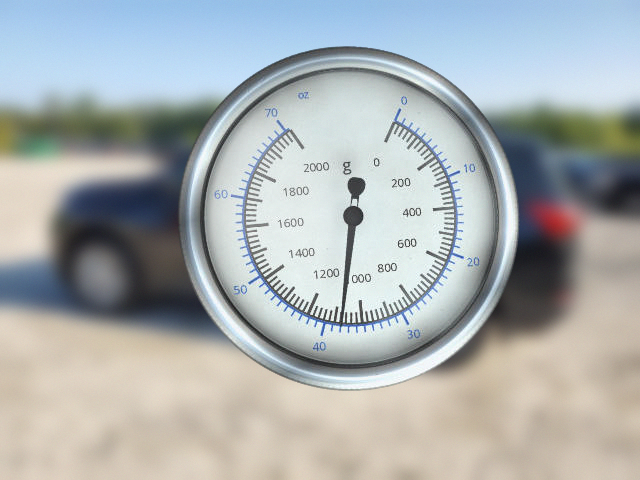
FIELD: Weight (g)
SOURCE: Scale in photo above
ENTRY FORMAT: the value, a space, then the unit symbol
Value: 1080 g
